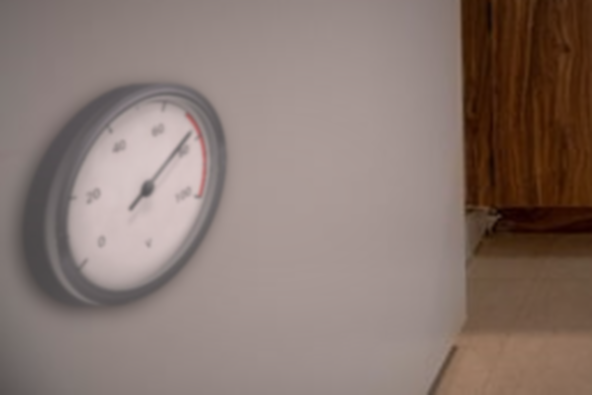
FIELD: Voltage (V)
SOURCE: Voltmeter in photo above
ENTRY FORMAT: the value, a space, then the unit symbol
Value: 75 V
